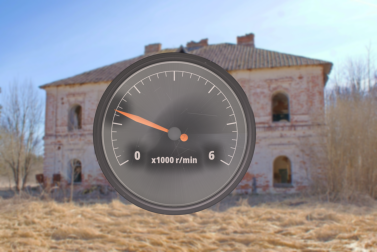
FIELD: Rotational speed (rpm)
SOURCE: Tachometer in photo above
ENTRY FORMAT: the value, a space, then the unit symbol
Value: 1300 rpm
